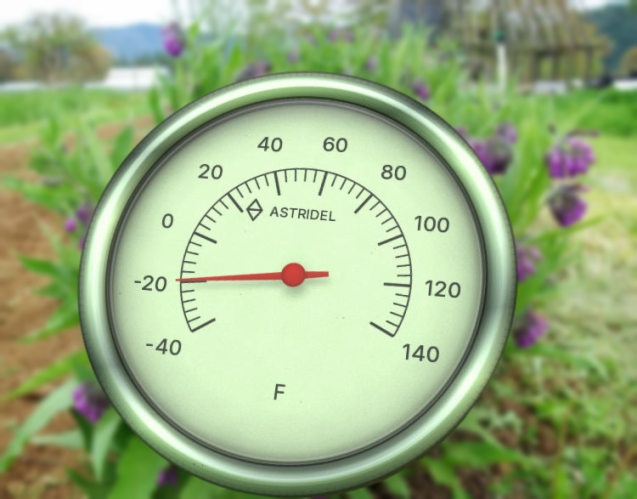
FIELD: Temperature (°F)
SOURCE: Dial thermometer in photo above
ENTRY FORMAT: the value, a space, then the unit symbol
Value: -20 °F
